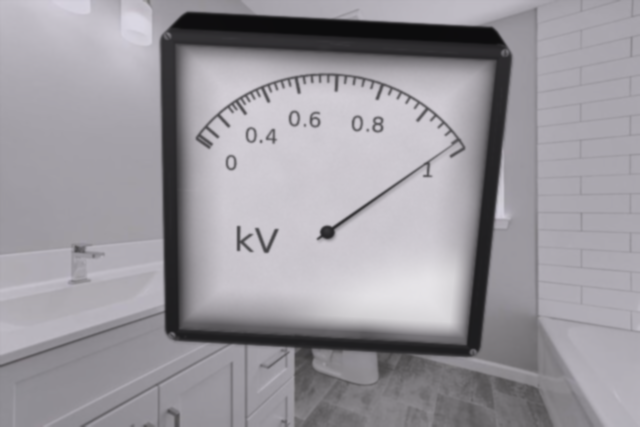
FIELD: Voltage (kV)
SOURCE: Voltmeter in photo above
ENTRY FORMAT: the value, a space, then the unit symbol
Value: 0.98 kV
